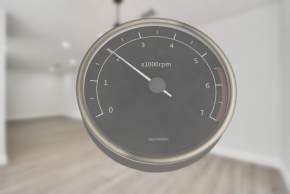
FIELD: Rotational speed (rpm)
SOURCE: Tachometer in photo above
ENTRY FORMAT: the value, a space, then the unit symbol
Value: 2000 rpm
